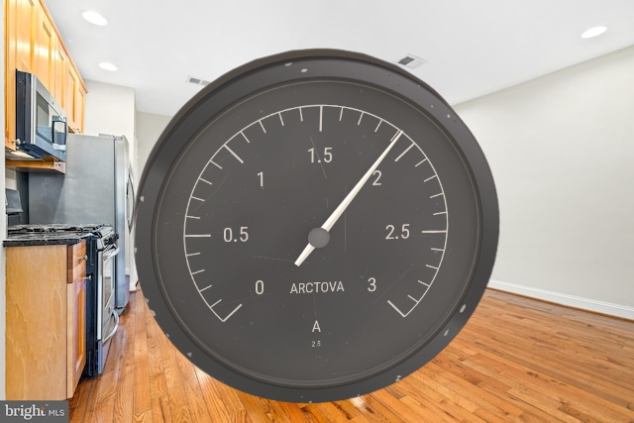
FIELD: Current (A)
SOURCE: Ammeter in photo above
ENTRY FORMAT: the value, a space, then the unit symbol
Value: 1.9 A
